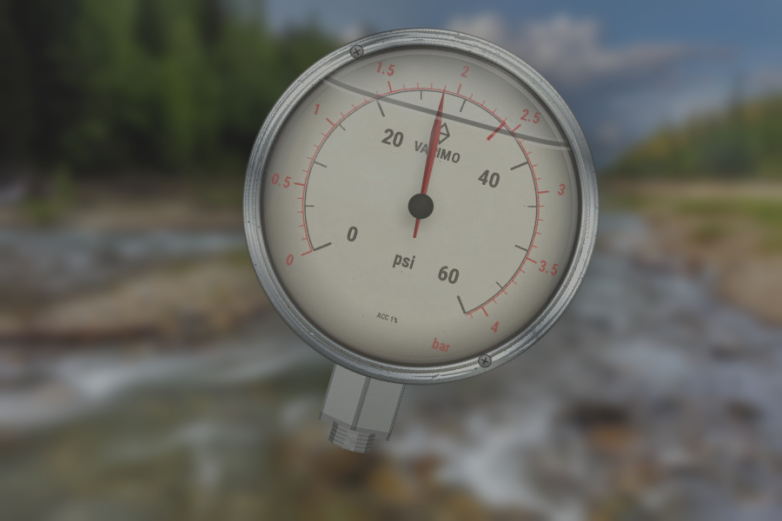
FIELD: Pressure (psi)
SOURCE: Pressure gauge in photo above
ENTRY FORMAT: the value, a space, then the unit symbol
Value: 27.5 psi
